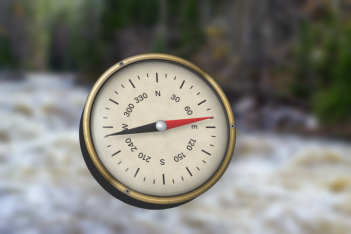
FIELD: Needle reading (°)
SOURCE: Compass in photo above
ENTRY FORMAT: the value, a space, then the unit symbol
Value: 80 °
